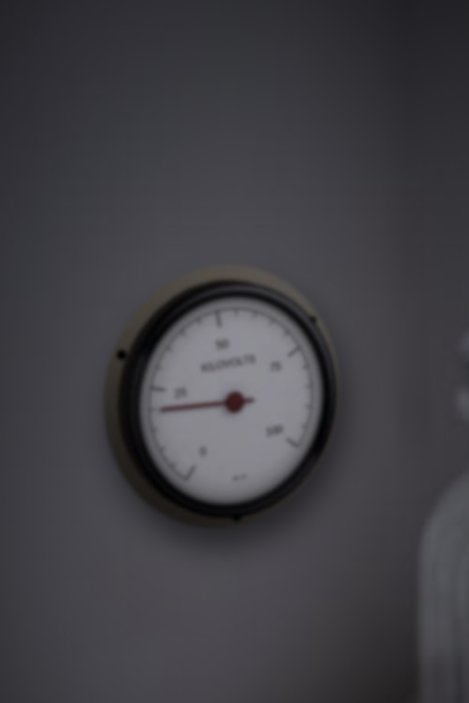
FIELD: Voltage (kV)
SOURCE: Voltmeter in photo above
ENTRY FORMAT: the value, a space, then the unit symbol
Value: 20 kV
